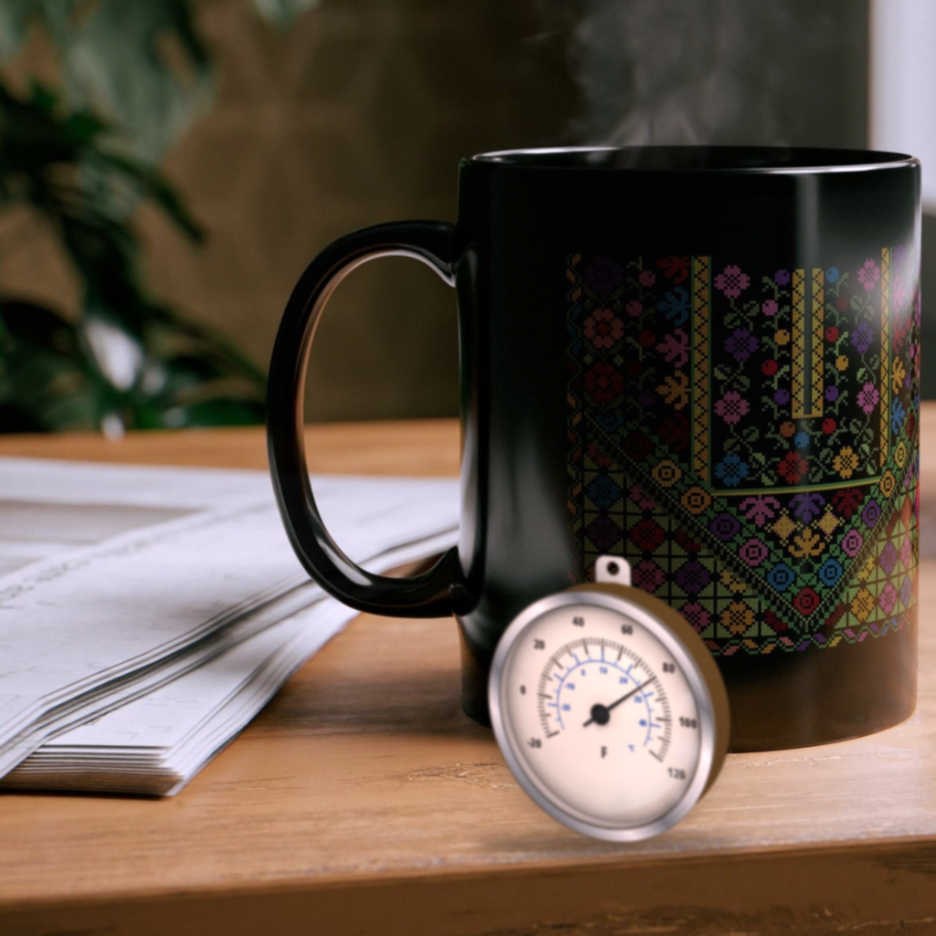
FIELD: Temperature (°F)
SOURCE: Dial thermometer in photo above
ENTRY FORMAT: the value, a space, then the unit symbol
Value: 80 °F
